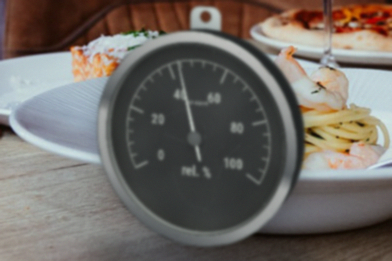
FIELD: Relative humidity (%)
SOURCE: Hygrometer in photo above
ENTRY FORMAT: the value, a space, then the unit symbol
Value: 44 %
